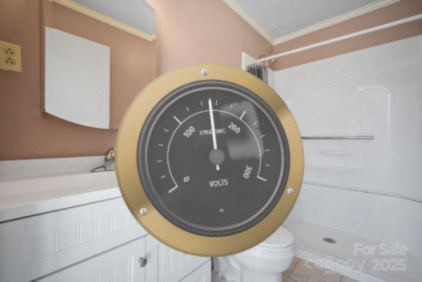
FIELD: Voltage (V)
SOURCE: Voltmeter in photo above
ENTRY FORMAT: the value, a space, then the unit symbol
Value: 150 V
